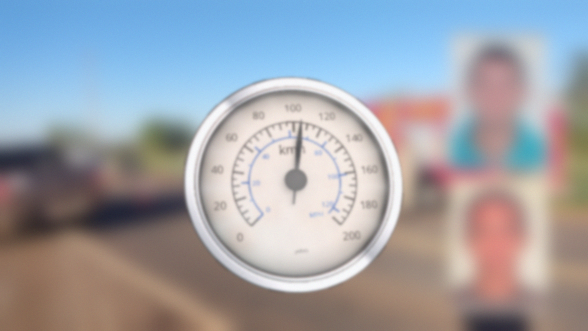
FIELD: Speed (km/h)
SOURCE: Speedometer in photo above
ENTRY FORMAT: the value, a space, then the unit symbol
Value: 105 km/h
